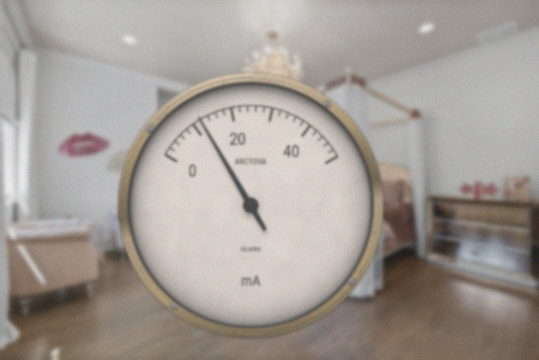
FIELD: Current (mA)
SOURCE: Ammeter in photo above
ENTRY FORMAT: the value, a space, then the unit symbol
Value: 12 mA
